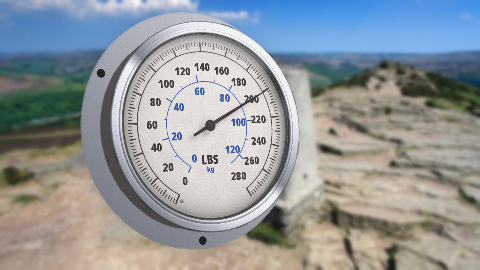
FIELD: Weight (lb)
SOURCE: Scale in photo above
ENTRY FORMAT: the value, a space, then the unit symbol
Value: 200 lb
